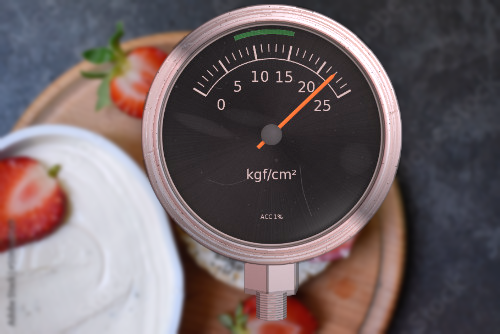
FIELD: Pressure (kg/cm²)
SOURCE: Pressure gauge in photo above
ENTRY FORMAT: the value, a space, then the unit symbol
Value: 22 kg/cm²
